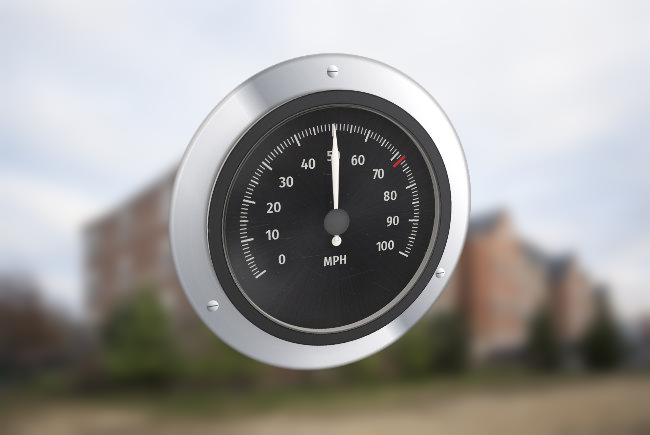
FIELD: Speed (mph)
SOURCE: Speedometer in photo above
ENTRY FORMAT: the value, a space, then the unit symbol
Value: 50 mph
